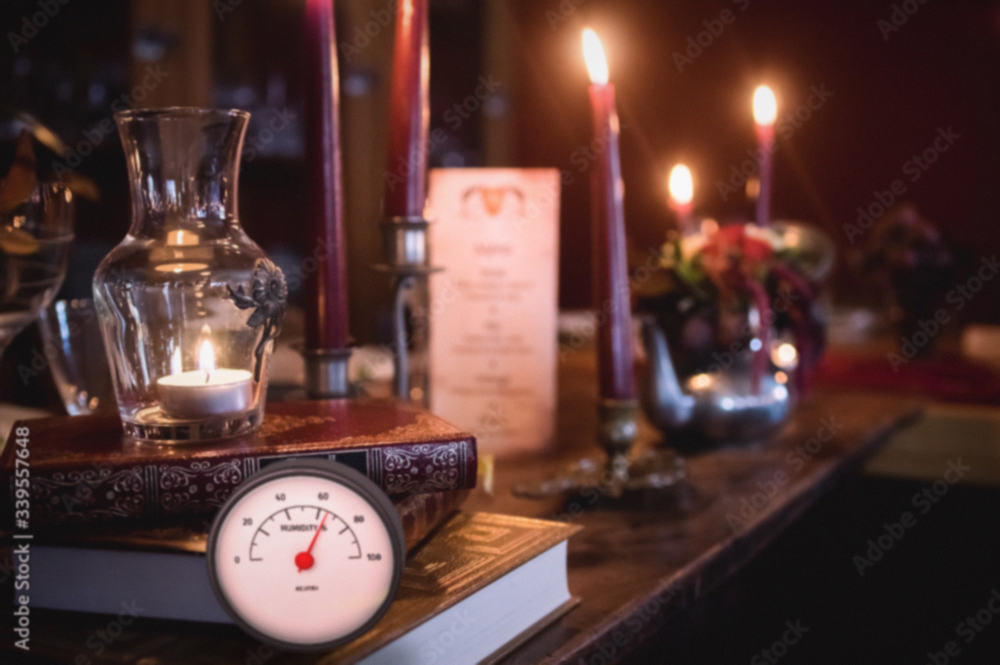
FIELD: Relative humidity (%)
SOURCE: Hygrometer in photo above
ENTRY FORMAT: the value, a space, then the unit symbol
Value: 65 %
